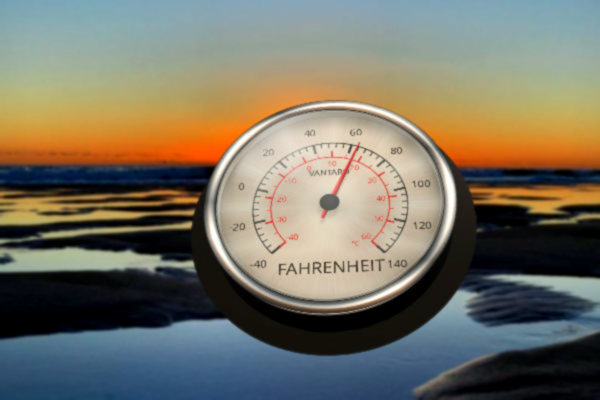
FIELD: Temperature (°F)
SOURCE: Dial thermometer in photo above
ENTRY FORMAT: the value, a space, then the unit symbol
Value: 64 °F
